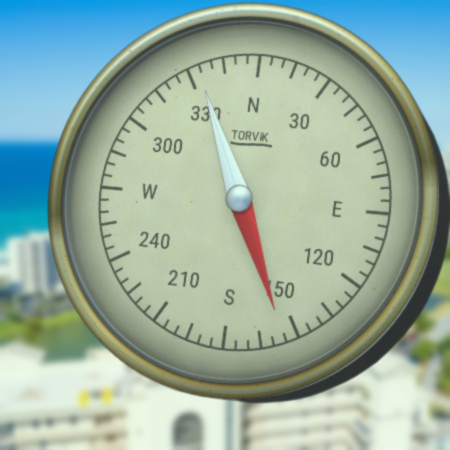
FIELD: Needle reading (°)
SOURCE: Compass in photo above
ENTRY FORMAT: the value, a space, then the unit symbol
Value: 155 °
